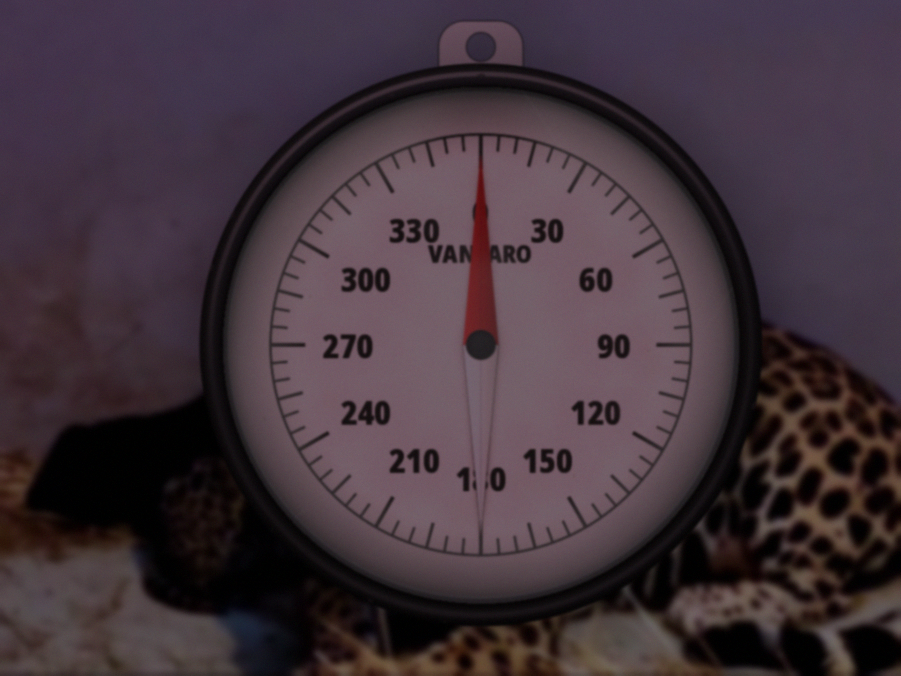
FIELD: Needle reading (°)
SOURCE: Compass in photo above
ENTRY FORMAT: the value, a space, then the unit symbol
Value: 0 °
